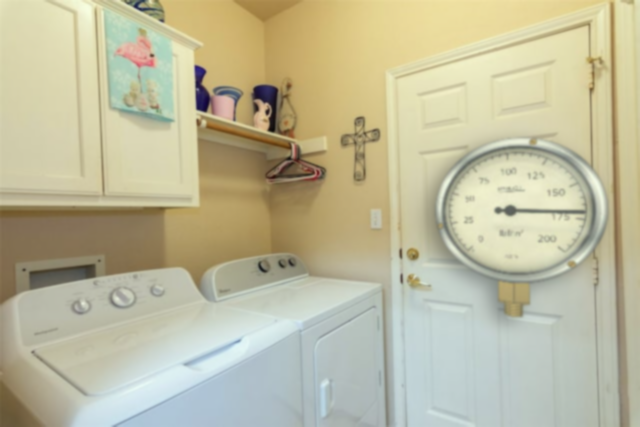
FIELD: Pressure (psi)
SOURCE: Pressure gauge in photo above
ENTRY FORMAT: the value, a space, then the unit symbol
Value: 170 psi
